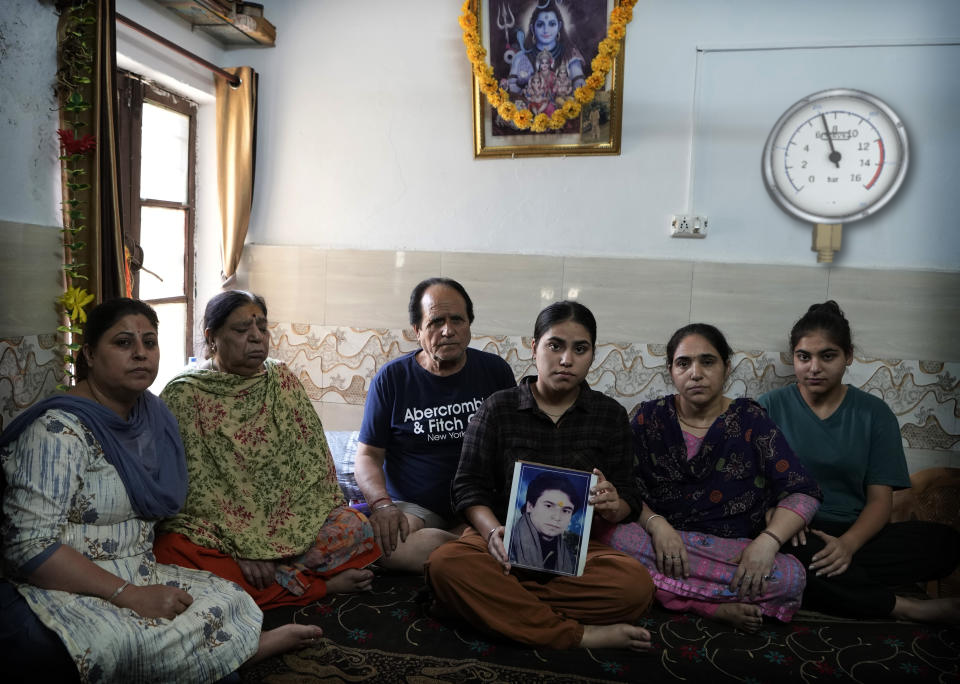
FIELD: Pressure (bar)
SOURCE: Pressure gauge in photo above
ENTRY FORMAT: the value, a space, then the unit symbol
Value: 7 bar
